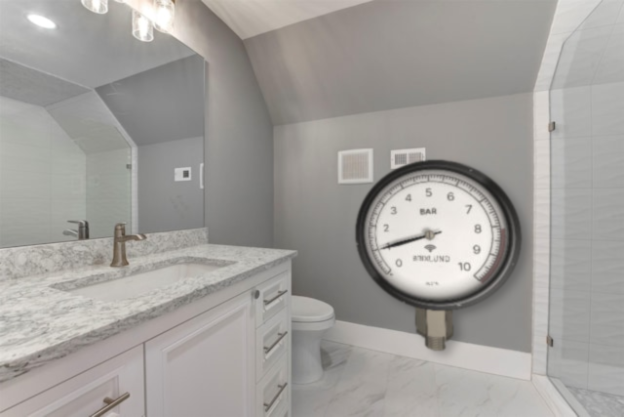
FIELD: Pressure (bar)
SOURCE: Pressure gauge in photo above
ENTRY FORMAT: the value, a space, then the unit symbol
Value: 1 bar
